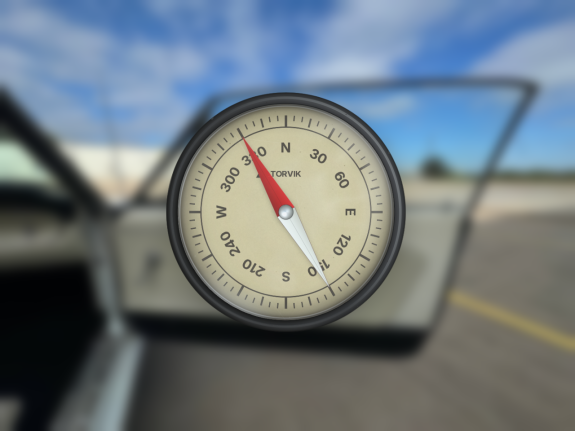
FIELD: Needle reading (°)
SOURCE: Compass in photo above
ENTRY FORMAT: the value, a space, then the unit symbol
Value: 330 °
